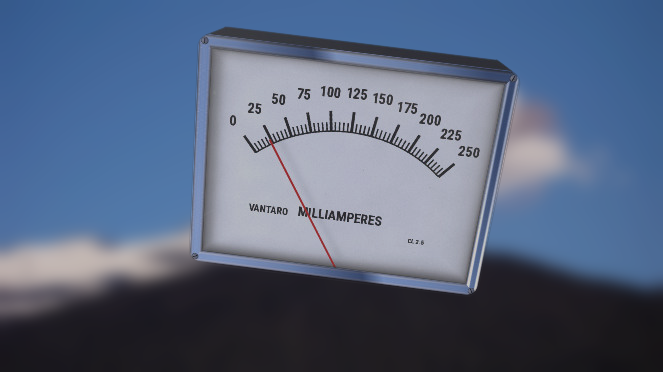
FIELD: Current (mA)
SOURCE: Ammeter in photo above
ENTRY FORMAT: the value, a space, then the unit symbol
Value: 25 mA
